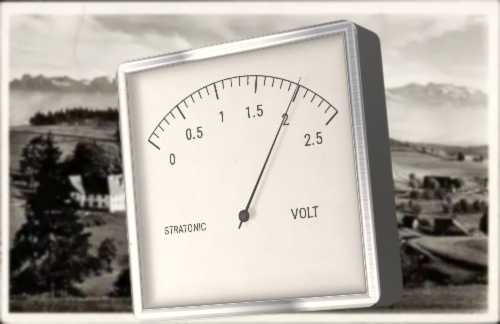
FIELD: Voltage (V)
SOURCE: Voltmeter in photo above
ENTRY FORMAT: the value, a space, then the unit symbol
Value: 2 V
